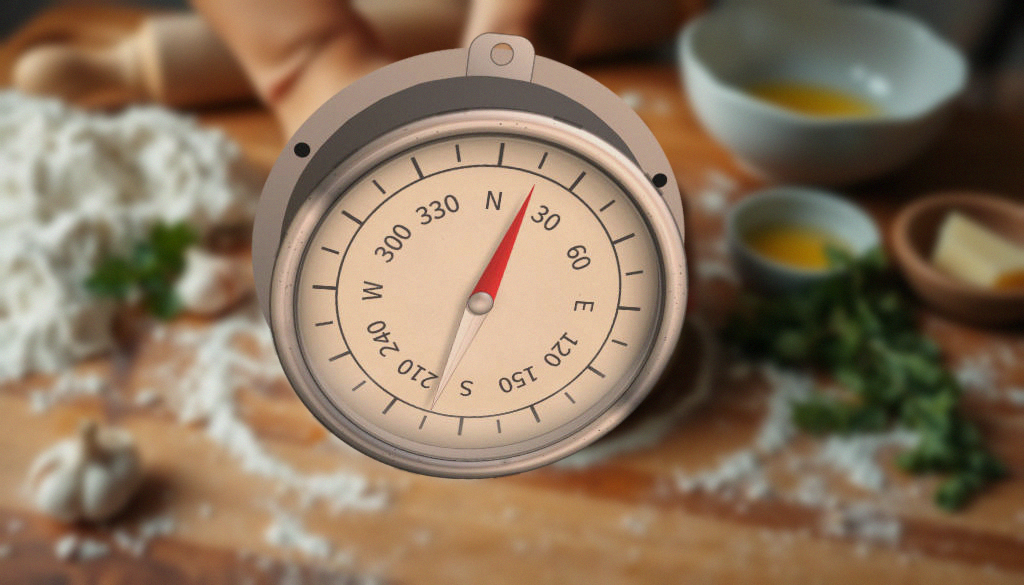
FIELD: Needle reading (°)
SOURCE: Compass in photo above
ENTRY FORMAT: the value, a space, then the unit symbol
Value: 15 °
